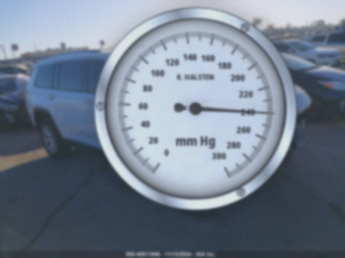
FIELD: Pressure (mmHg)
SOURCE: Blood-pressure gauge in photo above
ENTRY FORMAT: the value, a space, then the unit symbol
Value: 240 mmHg
